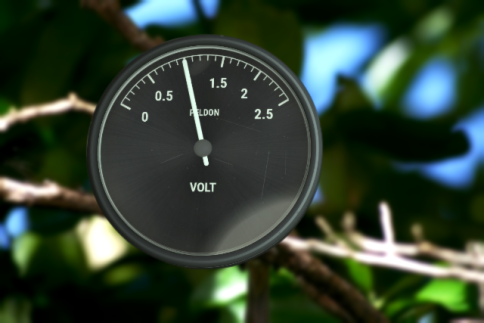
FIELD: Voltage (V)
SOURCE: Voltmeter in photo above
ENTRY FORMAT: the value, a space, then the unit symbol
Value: 1 V
